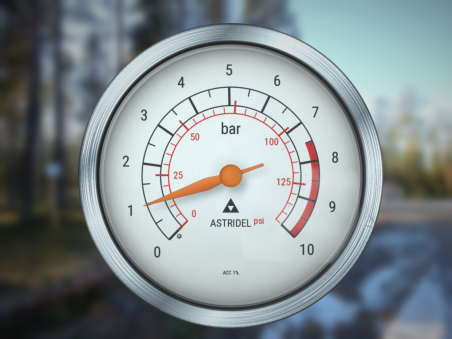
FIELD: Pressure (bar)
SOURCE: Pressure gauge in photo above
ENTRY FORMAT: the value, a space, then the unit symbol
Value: 1 bar
